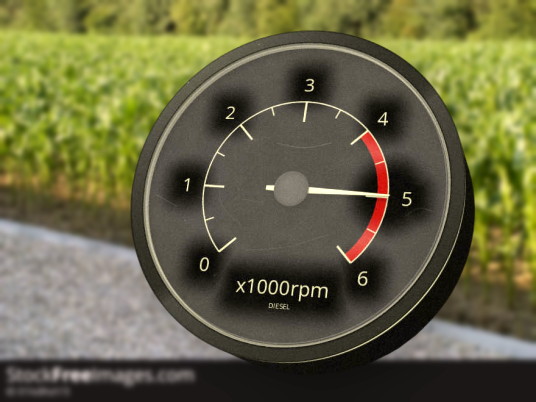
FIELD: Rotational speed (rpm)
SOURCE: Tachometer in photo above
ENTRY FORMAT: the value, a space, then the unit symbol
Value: 5000 rpm
